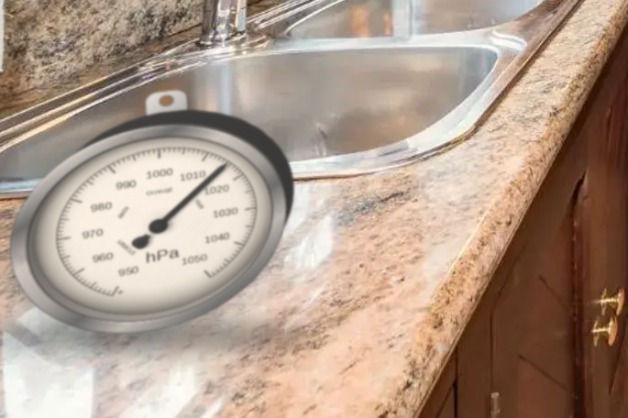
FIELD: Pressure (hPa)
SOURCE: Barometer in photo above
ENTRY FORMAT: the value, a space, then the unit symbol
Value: 1015 hPa
